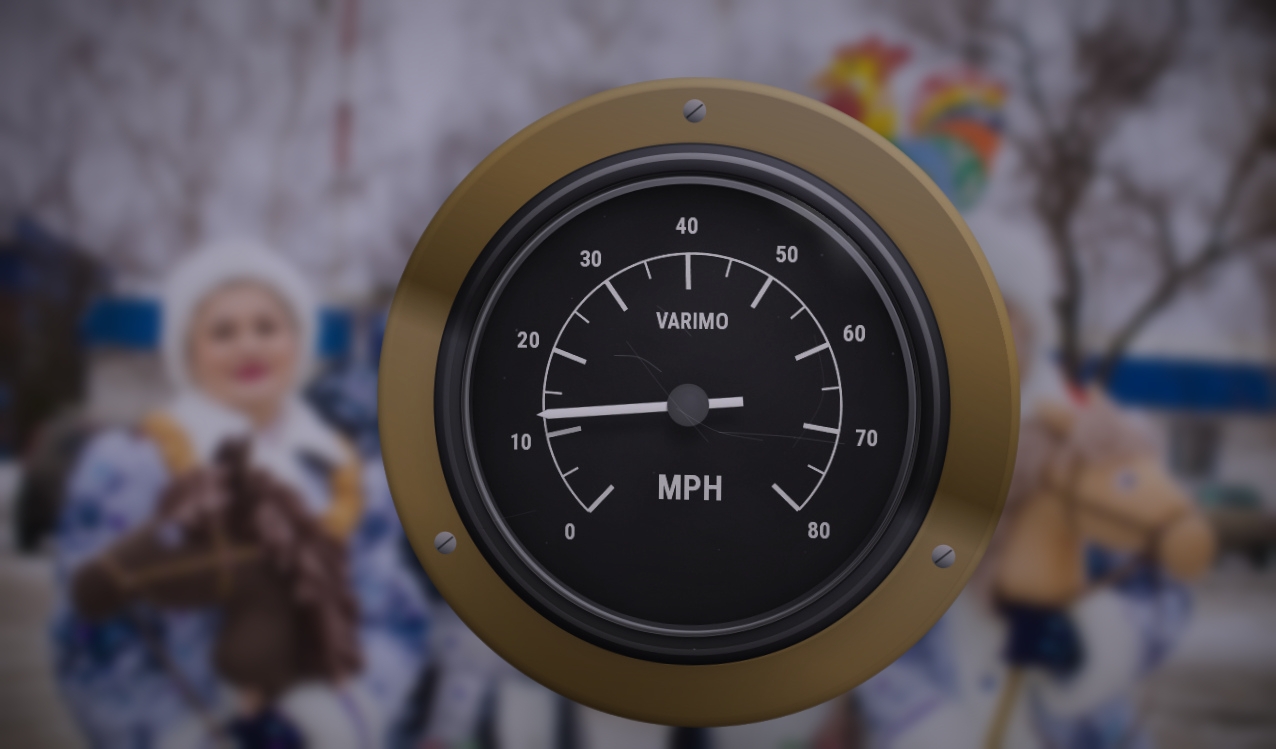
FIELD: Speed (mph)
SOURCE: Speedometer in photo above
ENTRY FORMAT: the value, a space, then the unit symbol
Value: 12.5 mph
